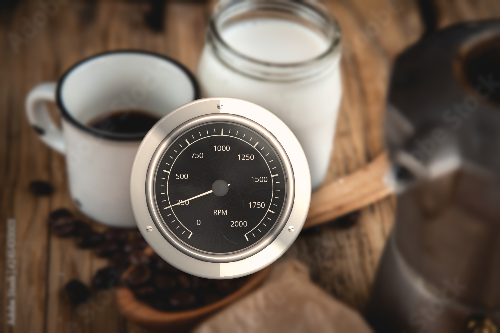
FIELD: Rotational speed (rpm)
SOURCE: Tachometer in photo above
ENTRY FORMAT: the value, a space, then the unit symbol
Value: 250 rpm
